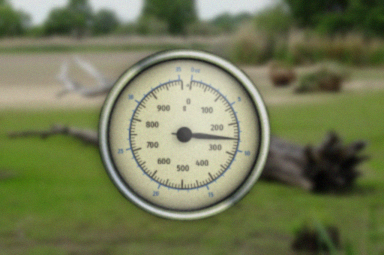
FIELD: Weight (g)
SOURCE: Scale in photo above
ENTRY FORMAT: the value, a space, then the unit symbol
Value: 250 g
